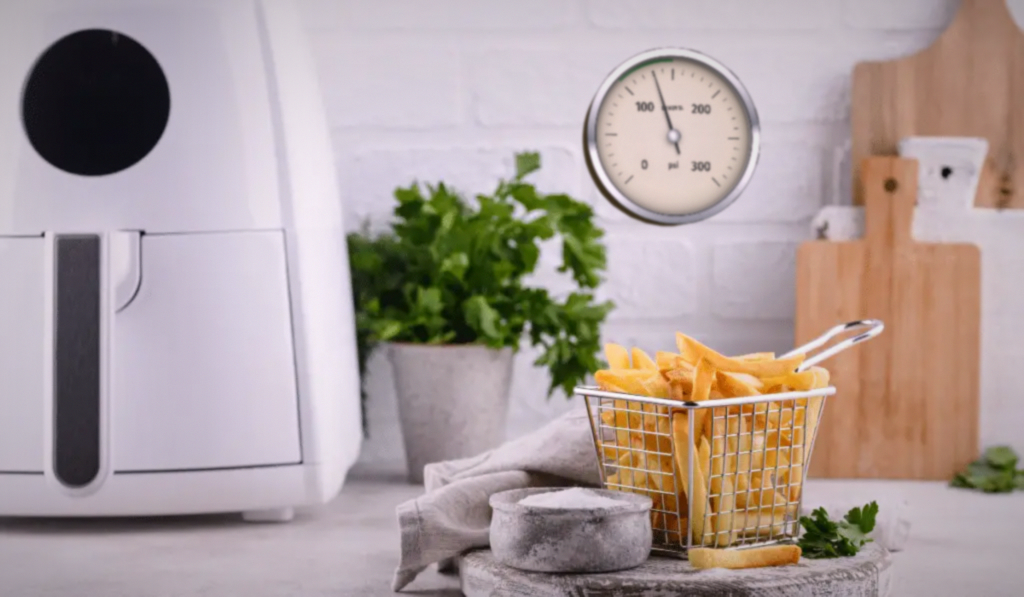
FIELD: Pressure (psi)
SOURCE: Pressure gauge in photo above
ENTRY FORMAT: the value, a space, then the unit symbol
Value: 130 psi
